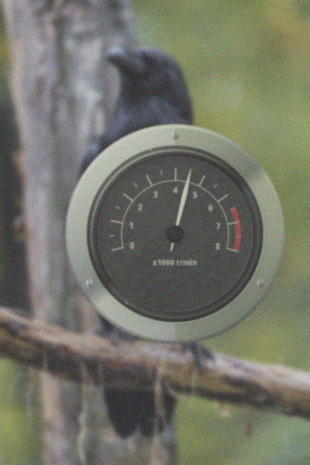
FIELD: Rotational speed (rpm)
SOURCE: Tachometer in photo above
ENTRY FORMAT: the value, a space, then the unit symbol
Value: 4500 rpm
